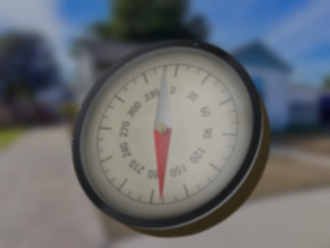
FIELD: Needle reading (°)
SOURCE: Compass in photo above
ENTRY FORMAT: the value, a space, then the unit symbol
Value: 170 °
